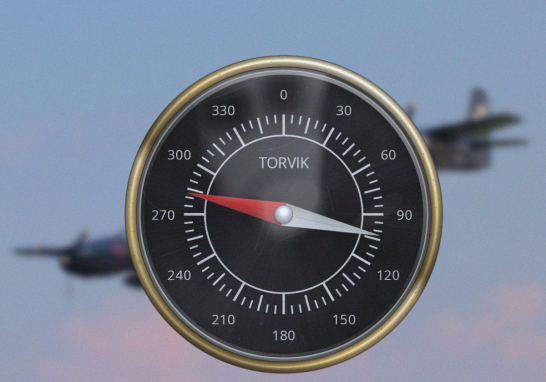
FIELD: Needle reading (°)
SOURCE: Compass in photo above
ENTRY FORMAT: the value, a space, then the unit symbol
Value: 282.5 °
